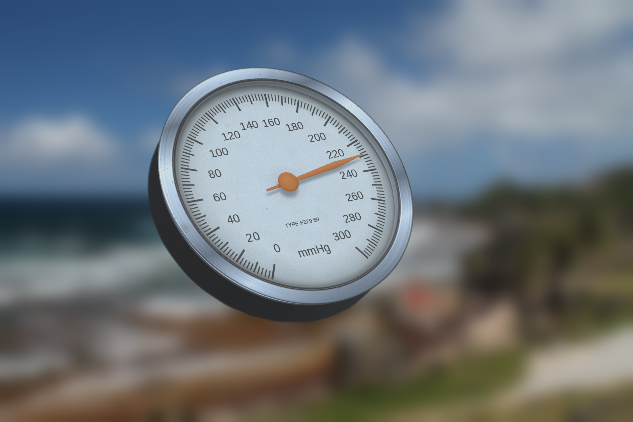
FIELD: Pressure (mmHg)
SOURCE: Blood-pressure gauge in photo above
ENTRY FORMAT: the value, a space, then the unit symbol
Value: 230 mmHg
